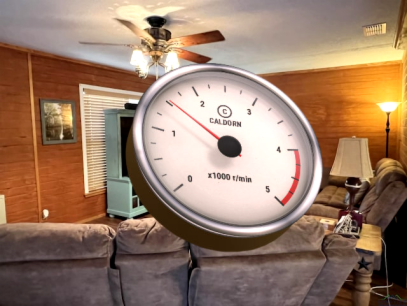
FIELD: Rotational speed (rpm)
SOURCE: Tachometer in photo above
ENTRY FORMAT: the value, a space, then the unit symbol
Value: 1500 rpm
